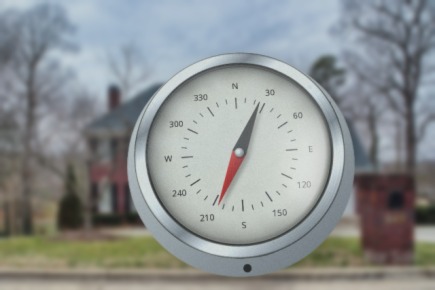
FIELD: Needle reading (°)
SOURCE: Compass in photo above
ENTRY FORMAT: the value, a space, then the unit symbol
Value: 205 °
